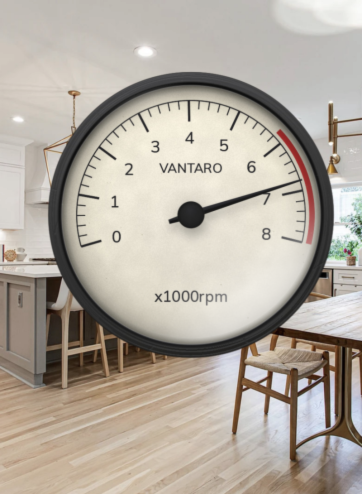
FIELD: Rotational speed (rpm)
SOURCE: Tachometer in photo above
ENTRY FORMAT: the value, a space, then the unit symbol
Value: 6800 rpm
